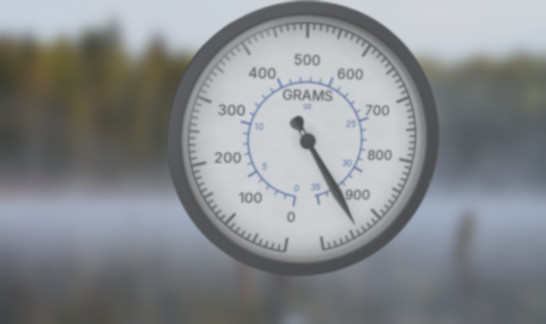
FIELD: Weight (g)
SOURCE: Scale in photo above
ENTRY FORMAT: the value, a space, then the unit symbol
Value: 940 g
